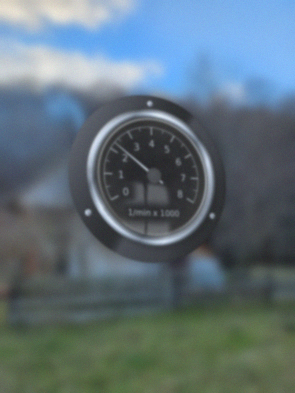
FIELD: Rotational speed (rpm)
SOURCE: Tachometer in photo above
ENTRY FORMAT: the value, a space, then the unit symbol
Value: 2250 rpm
